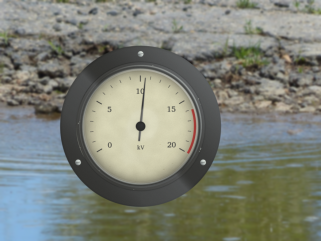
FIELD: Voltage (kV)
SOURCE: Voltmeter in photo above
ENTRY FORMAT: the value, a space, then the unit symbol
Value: 10.5 kV
